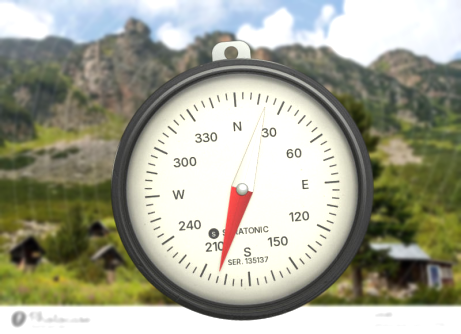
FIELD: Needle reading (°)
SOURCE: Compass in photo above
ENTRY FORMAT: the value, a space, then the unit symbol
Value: 200 °
